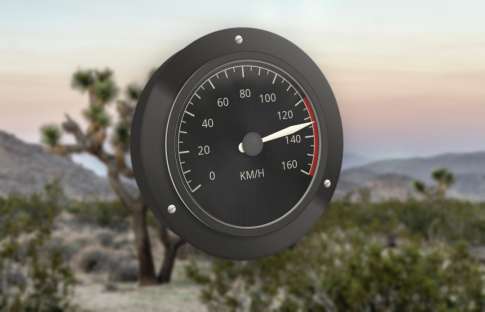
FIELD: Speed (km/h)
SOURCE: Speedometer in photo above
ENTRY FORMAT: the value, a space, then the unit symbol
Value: 132.5 km/h
